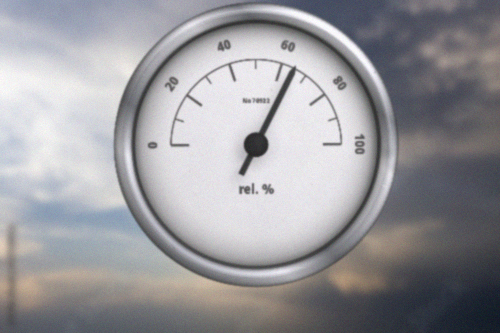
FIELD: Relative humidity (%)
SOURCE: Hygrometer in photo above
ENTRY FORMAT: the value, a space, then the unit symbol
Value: 65 %
